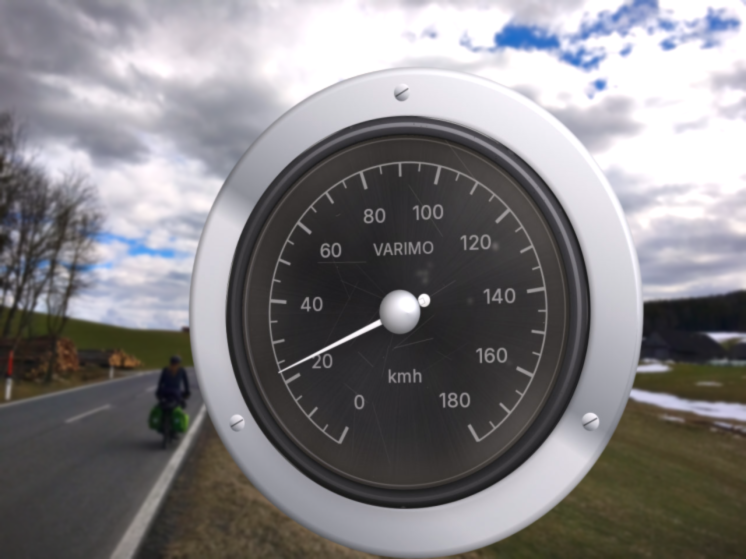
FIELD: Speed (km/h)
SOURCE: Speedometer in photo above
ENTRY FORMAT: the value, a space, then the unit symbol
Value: 22.5 km/h
